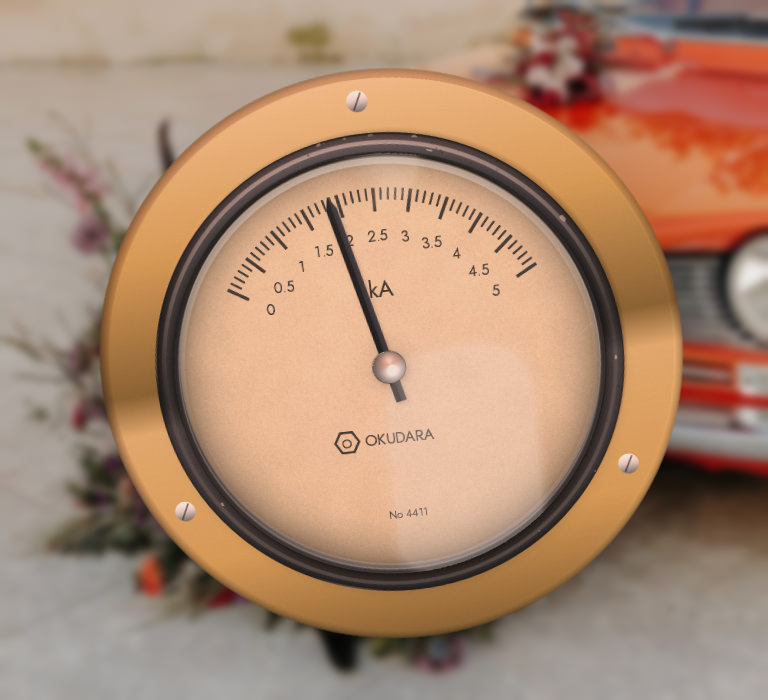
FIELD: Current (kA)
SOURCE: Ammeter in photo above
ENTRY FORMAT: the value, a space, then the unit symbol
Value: 1.9 kA
